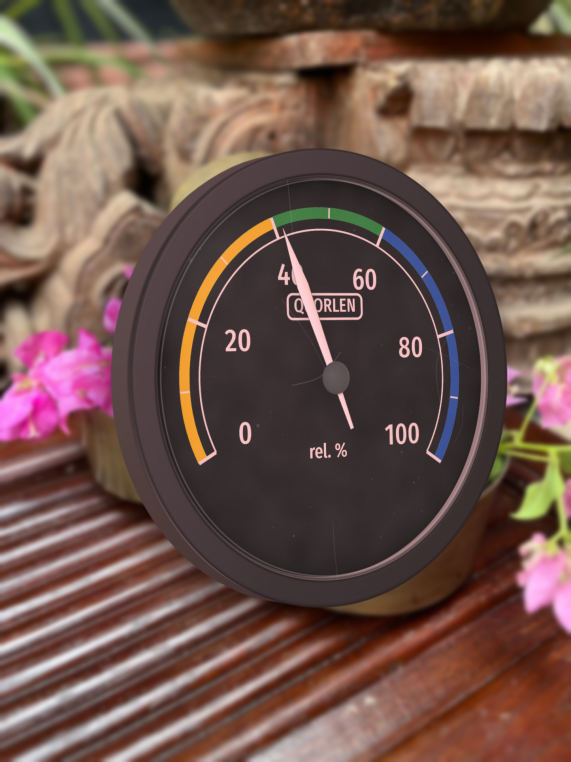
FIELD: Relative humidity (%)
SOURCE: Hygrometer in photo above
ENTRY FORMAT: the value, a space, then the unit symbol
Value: 40 %
